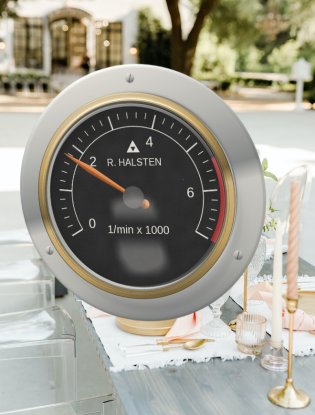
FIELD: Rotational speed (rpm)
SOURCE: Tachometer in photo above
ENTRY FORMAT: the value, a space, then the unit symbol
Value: 1800 rpm
